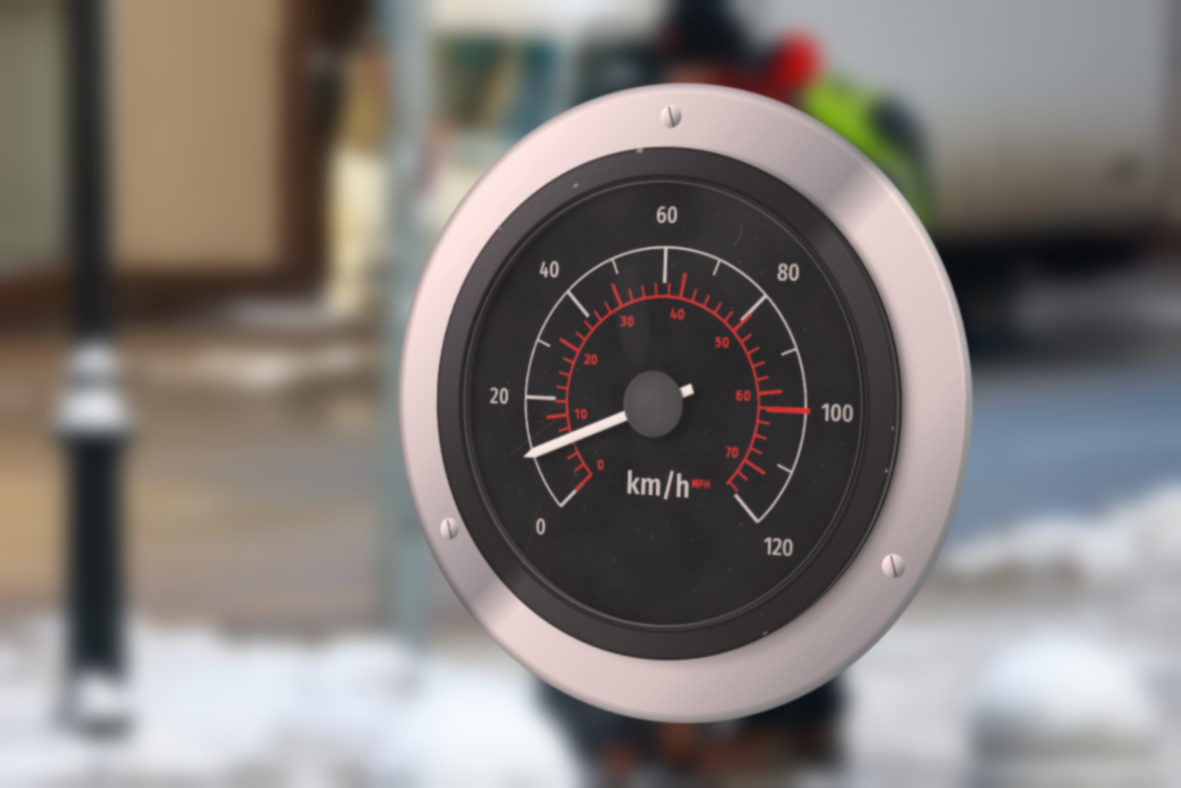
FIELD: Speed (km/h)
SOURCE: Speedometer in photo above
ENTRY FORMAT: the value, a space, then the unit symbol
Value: 10 km/h
